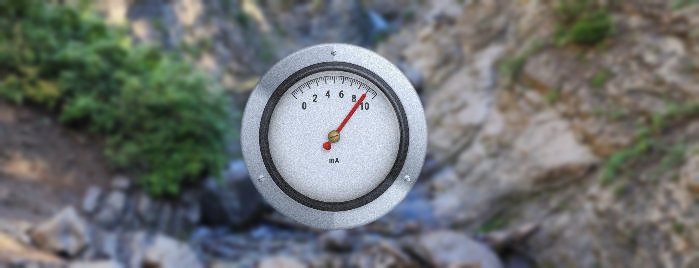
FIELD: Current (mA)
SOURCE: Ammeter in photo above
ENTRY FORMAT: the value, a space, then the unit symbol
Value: 9 mA
